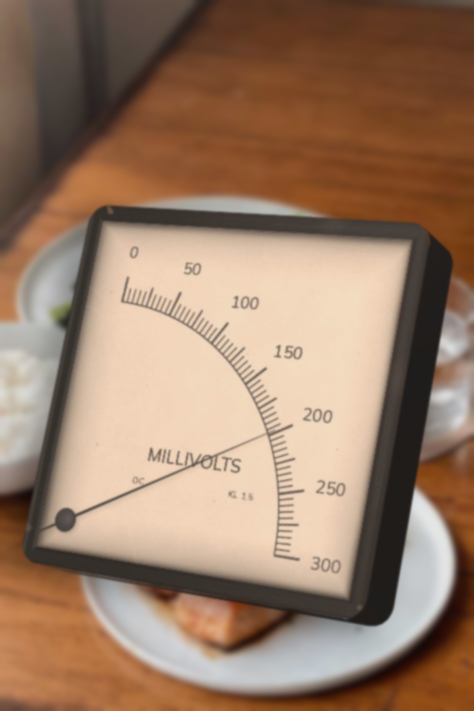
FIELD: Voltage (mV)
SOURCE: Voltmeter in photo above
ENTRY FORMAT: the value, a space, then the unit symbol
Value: 200 mV
